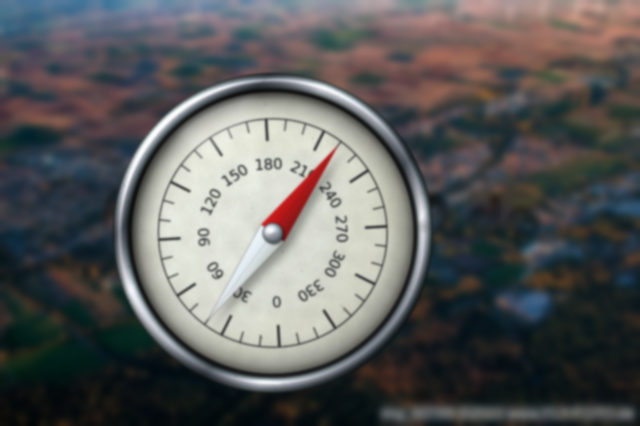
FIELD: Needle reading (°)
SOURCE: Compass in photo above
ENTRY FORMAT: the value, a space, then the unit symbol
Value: 220 °
